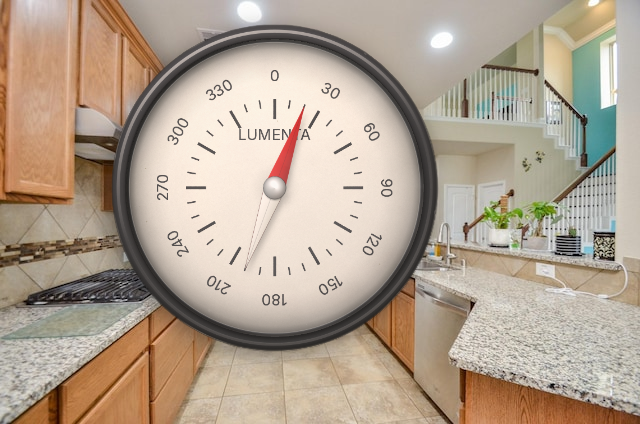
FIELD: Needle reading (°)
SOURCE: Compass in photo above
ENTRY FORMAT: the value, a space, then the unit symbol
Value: 20 °
